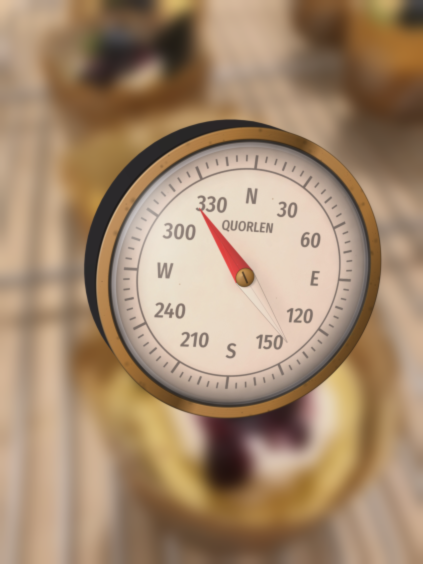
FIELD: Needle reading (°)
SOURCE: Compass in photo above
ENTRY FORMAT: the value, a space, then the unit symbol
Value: 320 °
